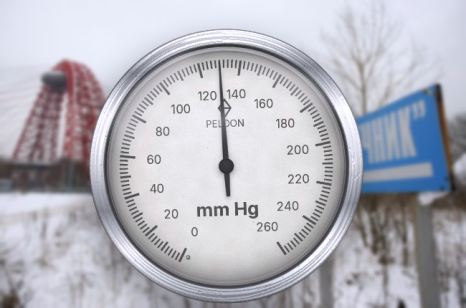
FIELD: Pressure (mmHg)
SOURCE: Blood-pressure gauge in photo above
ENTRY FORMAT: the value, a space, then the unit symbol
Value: 130 mmHg
